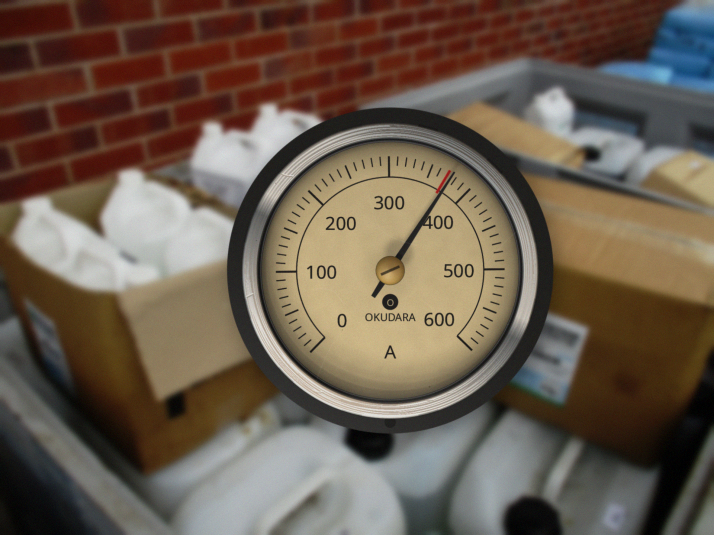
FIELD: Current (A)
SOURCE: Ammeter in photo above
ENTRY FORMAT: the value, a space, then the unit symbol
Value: 375 A
